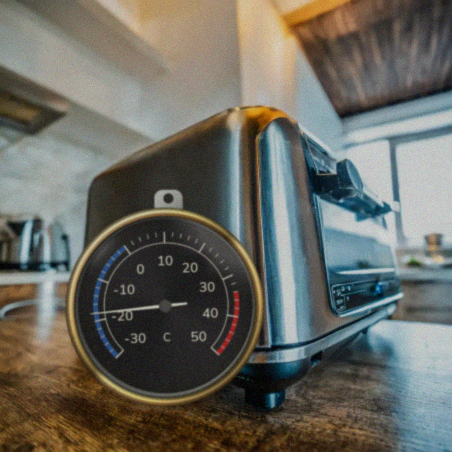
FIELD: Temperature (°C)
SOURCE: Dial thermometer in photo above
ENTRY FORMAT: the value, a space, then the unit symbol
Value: -18 °C
